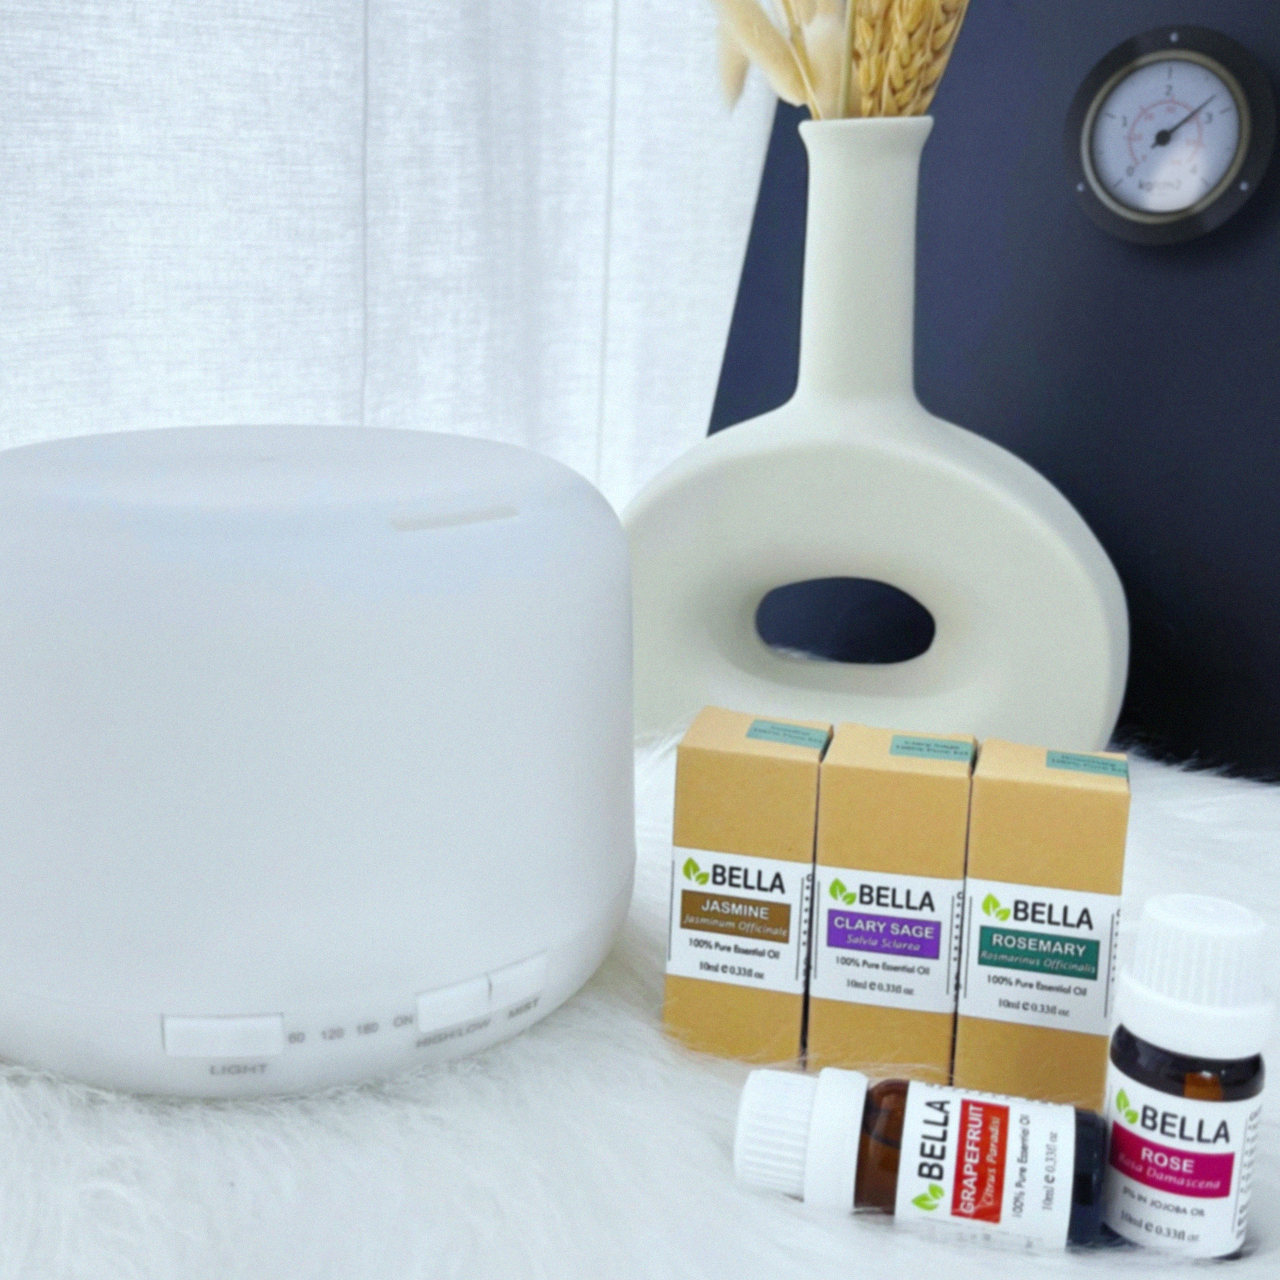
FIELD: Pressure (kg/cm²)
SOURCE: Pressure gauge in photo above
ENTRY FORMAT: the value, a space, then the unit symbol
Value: 2.75 kg/cm²
